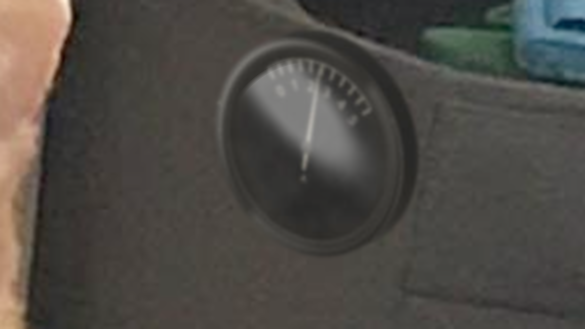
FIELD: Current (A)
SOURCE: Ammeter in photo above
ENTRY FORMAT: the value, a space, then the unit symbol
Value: 2.5 A
